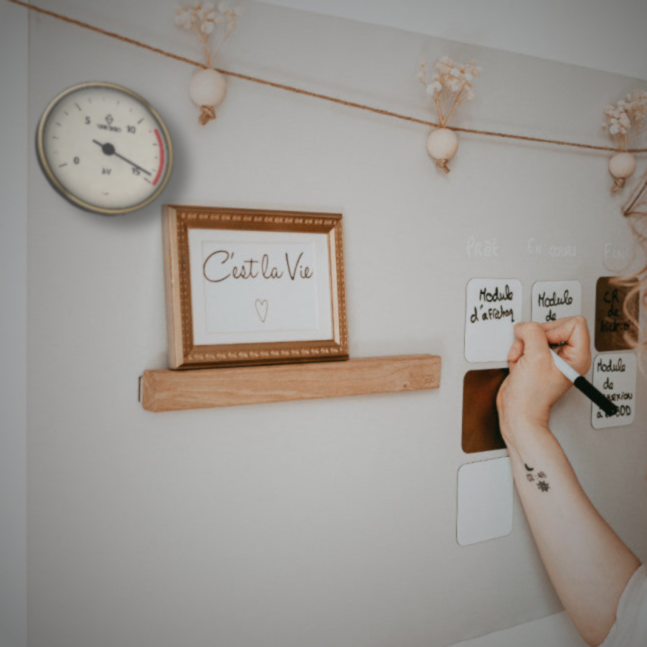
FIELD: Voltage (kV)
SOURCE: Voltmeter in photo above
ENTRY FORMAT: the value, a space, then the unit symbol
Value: 14.5 kV
